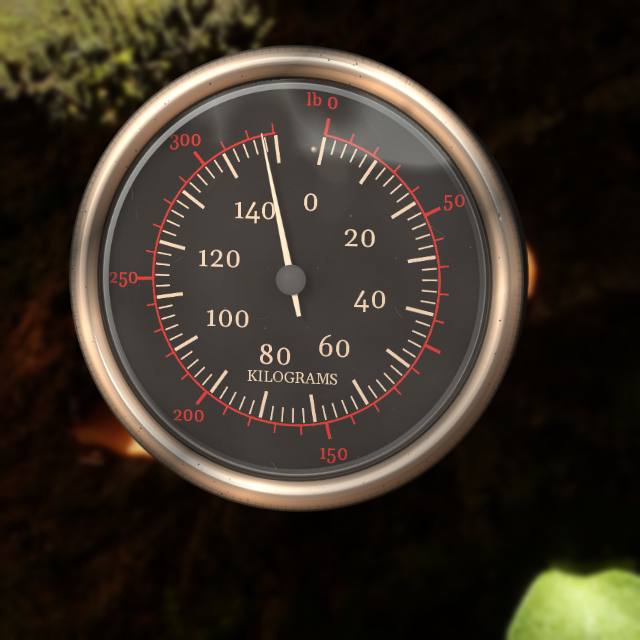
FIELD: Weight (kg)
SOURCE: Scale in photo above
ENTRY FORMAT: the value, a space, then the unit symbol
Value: 148 kg
